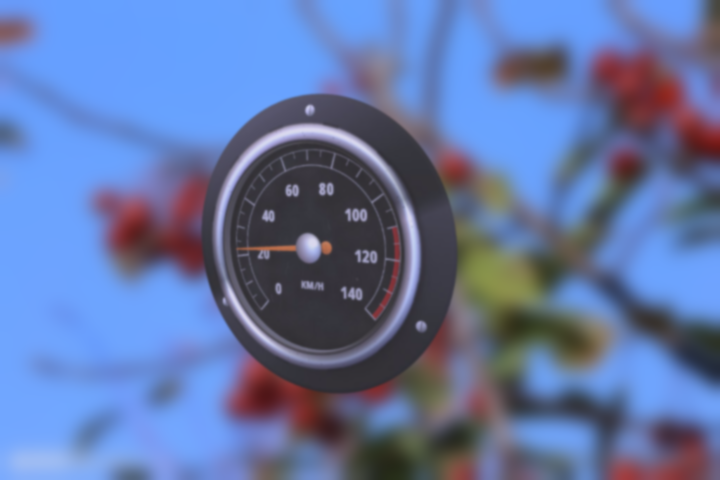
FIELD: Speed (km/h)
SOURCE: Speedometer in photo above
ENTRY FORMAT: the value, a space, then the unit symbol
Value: 22.5 km/h
